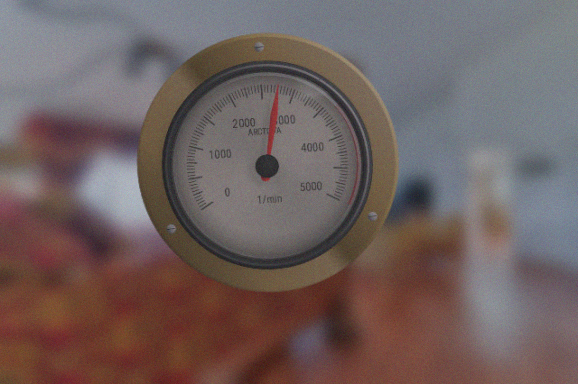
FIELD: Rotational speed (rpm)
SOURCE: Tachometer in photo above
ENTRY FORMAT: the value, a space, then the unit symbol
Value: 2750 rpm
